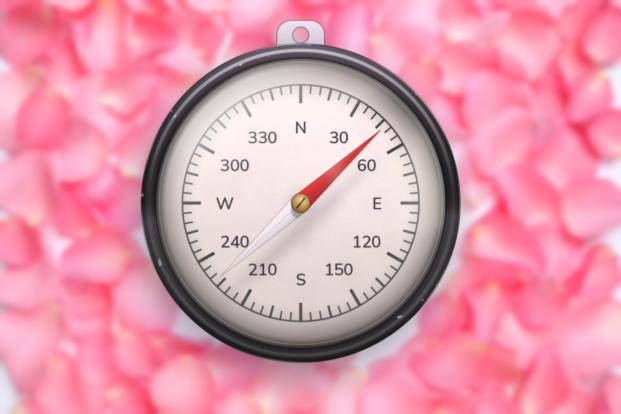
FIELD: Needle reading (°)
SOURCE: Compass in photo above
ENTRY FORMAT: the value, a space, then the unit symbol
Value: 47.5 °
